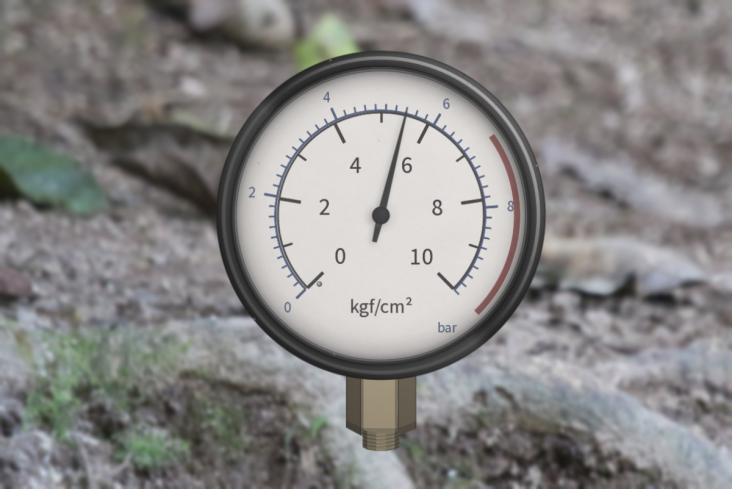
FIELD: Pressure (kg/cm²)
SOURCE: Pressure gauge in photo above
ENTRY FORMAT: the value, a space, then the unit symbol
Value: 5.5 kg/cm²
